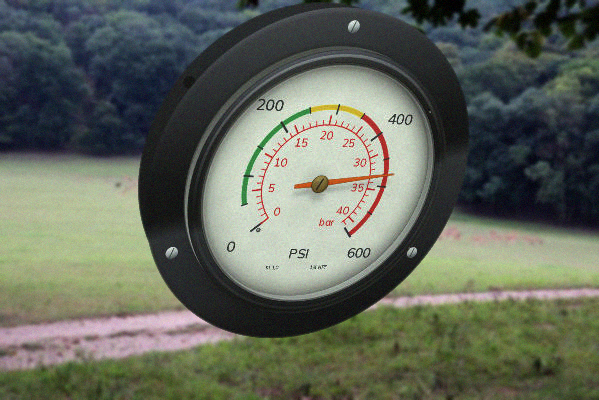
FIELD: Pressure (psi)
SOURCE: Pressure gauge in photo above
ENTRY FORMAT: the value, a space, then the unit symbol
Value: 475 psi
